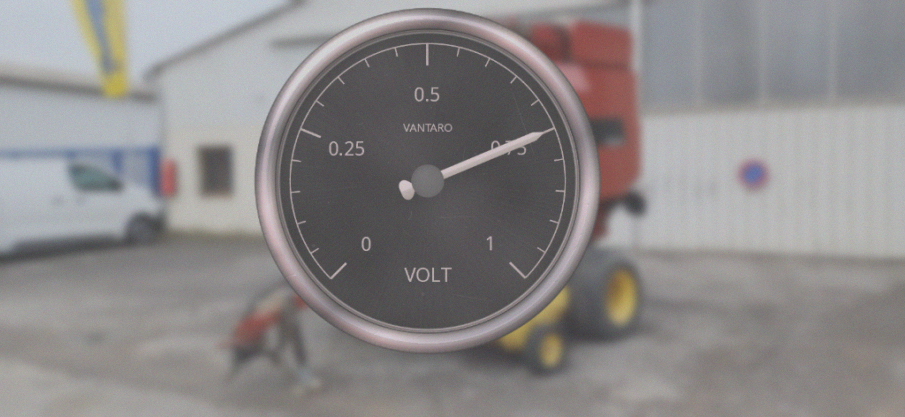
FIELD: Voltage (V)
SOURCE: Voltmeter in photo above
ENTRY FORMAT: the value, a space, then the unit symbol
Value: 0.75 V
